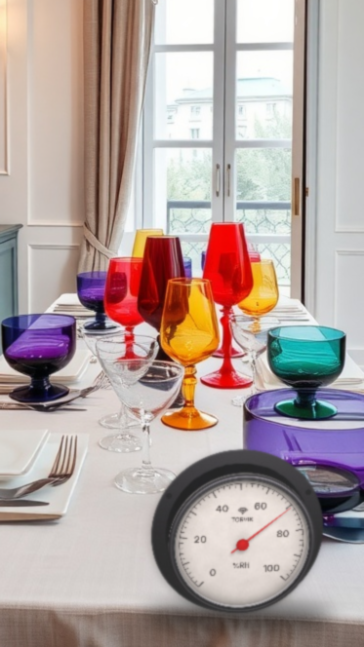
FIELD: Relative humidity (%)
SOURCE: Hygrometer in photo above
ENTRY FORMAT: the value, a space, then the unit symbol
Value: 70 %
